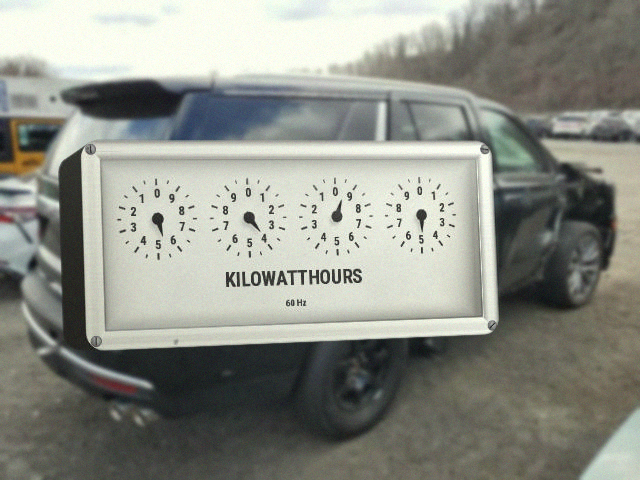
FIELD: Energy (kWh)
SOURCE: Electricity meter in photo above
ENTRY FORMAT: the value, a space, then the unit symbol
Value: 5395 kWh
